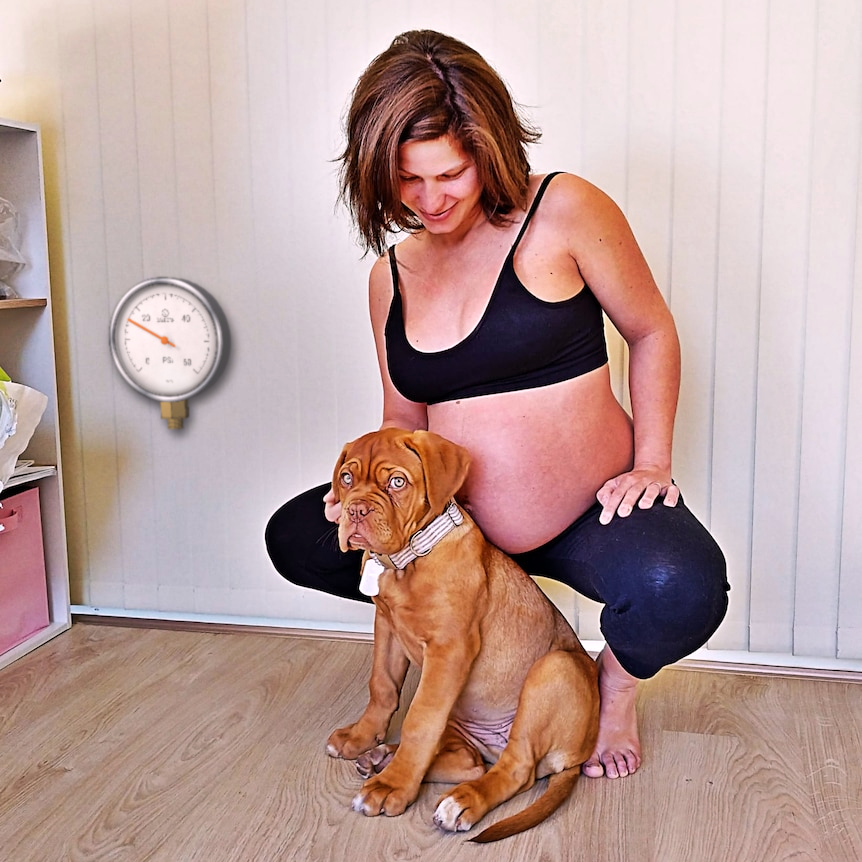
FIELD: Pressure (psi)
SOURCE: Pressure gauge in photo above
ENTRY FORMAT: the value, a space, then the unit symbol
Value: 16 psi
